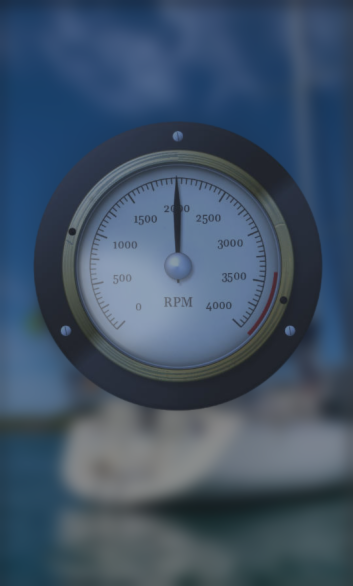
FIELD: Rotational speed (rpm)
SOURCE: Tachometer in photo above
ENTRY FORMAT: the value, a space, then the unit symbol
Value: 2000 rpm
